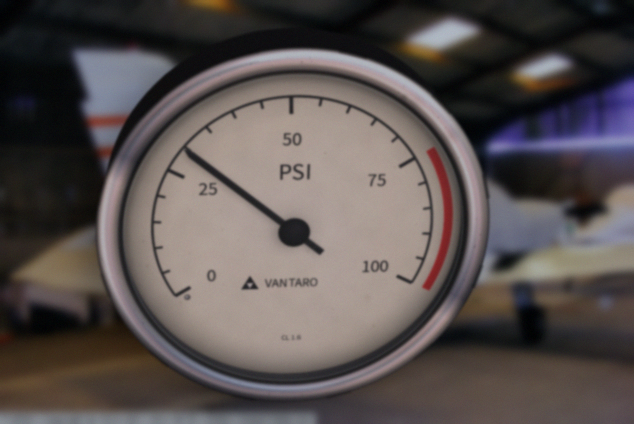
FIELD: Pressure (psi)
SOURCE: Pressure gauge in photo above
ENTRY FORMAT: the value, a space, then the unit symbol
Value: 30 psi
